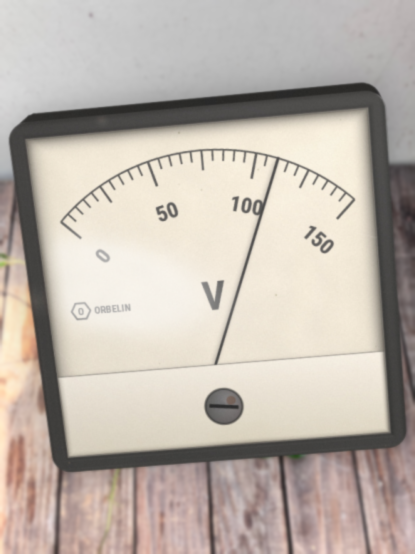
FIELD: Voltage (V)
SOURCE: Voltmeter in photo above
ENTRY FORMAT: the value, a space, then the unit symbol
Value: 110 V
